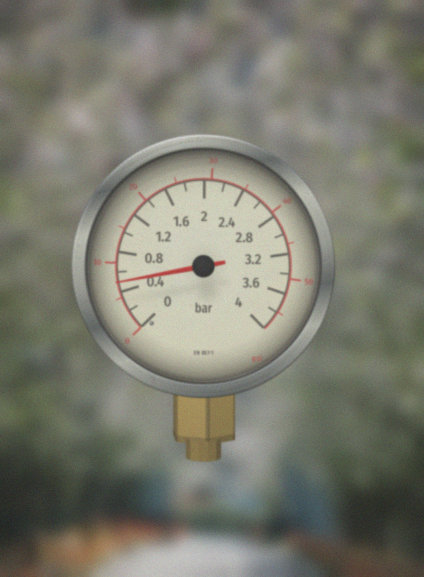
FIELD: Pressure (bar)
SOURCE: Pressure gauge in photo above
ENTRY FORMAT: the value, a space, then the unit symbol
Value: 0.5 bar
